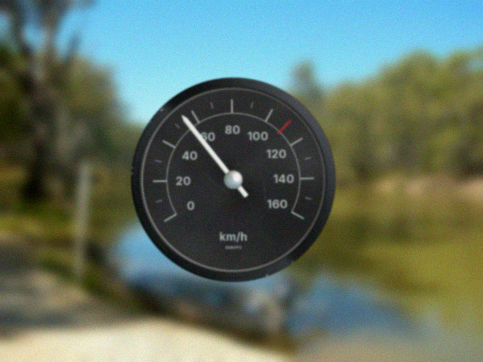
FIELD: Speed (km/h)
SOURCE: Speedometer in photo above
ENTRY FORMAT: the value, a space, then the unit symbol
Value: 55 km/h
